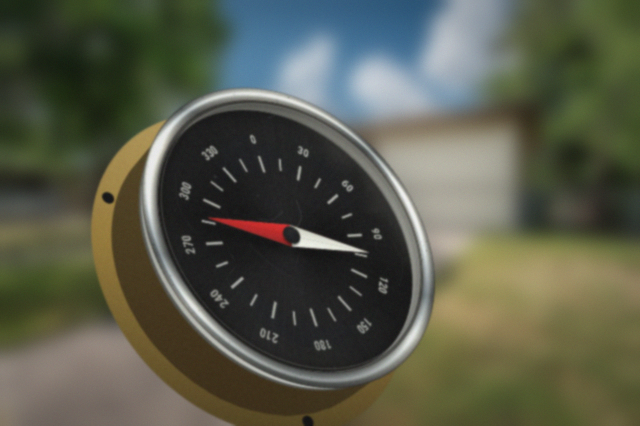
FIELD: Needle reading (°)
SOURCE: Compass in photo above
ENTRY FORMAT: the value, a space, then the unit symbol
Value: 285 °
